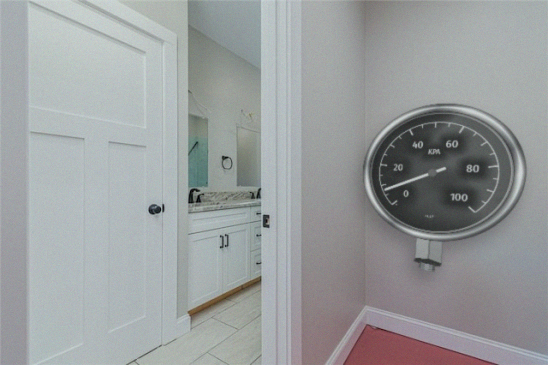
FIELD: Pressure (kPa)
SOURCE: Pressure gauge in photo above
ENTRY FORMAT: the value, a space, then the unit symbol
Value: 7.5 kPa
